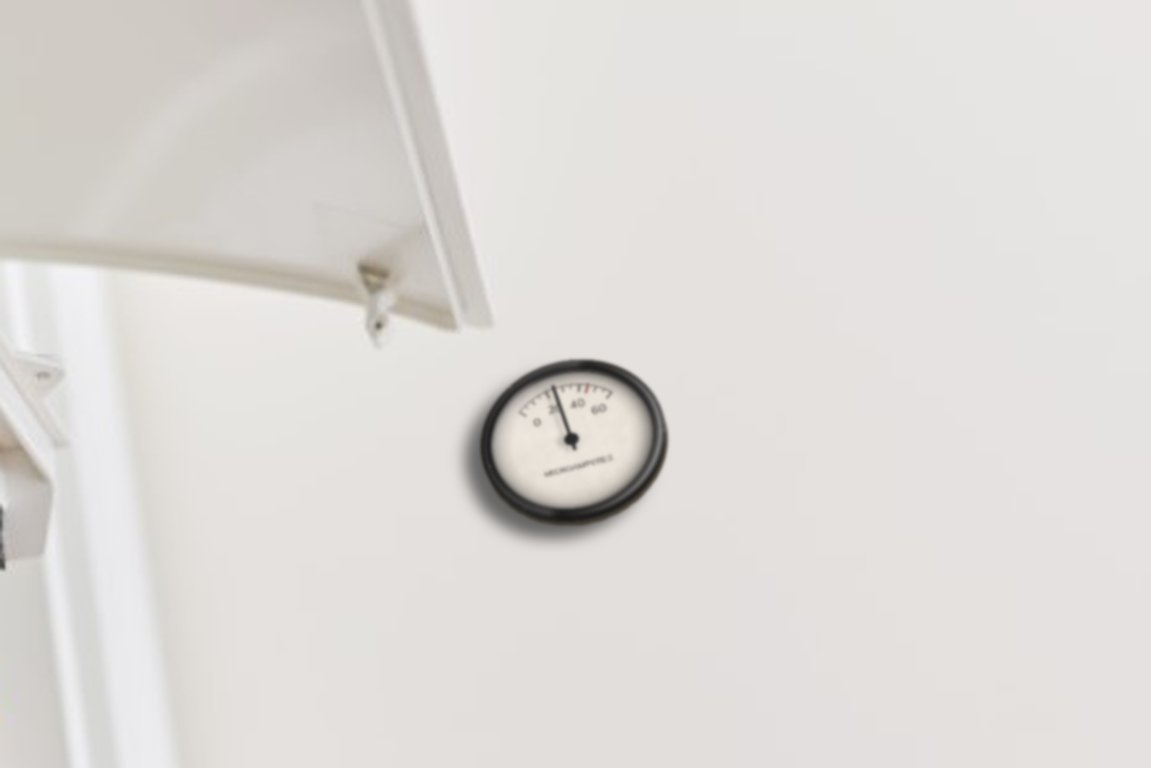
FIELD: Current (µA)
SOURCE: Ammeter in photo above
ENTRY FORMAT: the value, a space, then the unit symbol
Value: 25 µA
